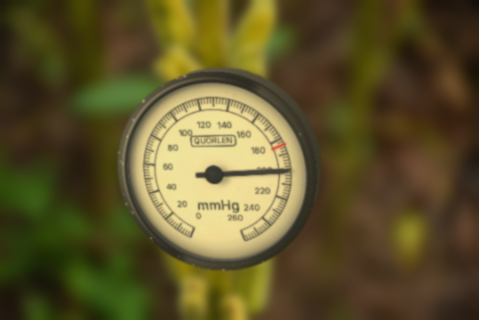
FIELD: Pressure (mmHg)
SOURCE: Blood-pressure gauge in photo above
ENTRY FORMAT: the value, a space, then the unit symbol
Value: 200 mmHg
